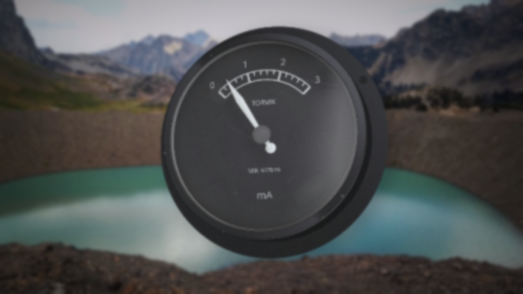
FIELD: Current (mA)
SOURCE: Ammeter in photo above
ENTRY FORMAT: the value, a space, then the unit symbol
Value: 0.4 mA
